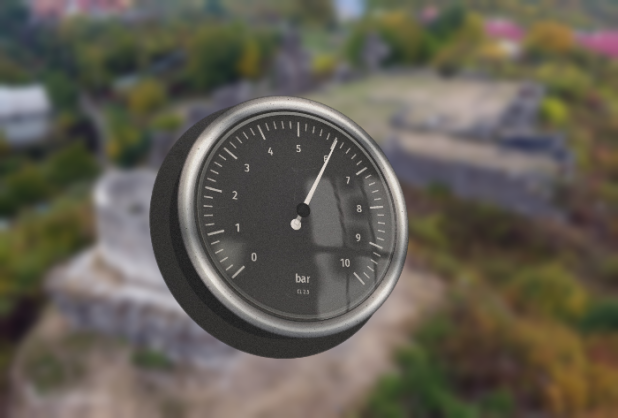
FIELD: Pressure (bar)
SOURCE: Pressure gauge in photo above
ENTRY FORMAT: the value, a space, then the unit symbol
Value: 6 bar
